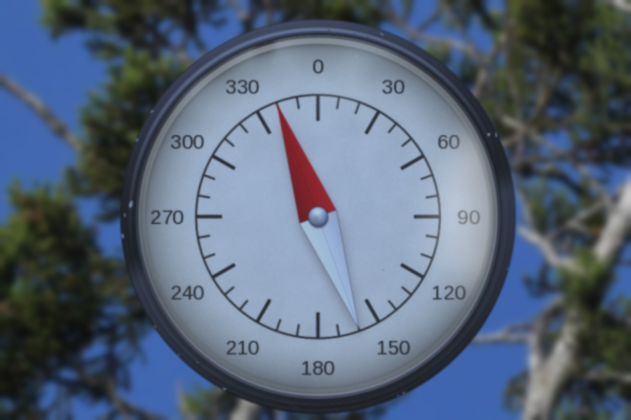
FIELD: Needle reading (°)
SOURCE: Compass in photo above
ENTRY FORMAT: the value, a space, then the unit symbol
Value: 340 °
